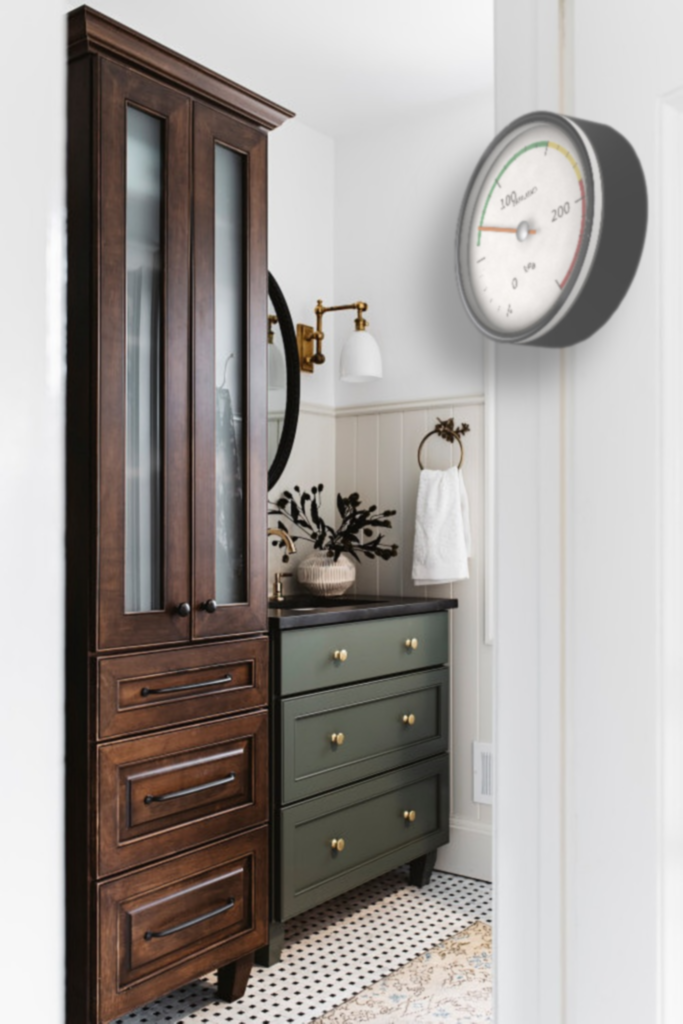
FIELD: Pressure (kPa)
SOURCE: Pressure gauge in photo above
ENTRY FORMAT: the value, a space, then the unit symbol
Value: 70 kPa
